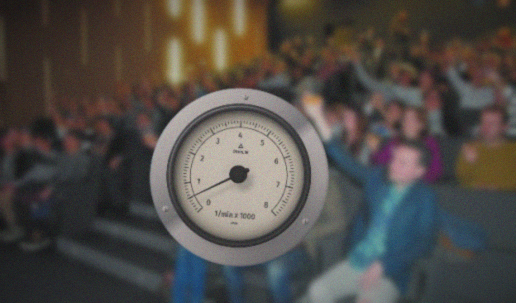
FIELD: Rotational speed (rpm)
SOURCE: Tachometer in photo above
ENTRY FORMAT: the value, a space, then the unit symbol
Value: 500 rpm
